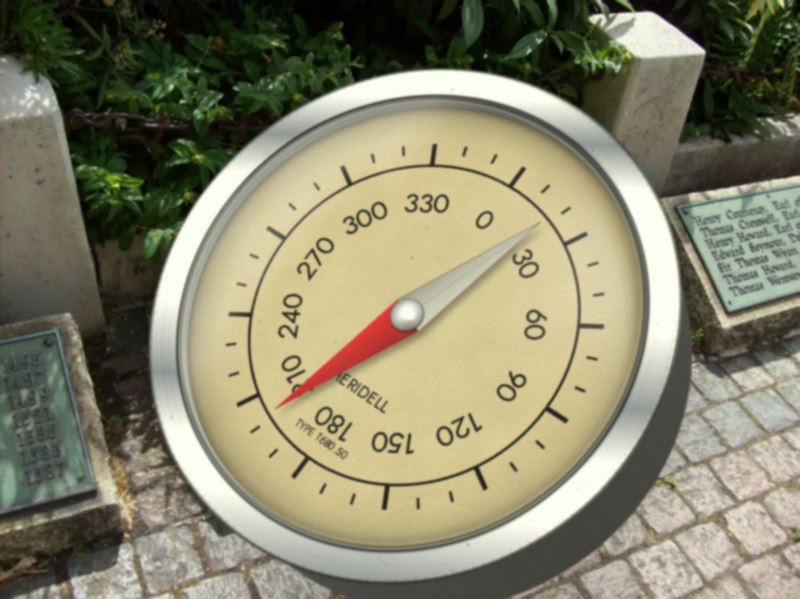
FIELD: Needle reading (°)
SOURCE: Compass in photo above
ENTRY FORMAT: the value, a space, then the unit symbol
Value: 200 °
